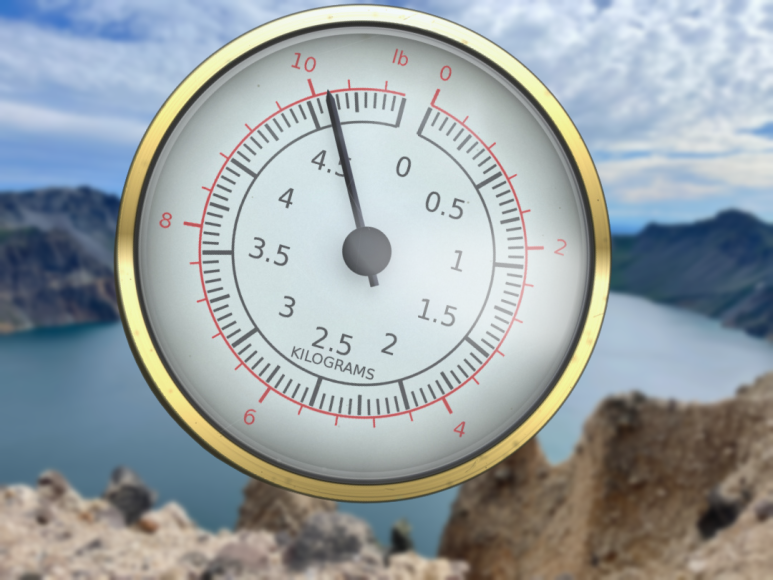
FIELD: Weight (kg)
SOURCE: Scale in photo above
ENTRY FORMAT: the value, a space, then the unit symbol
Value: 4.6 kg
